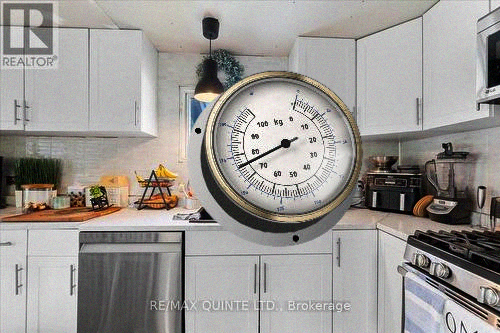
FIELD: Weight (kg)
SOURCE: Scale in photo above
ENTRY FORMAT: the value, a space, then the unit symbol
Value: 75 kg
